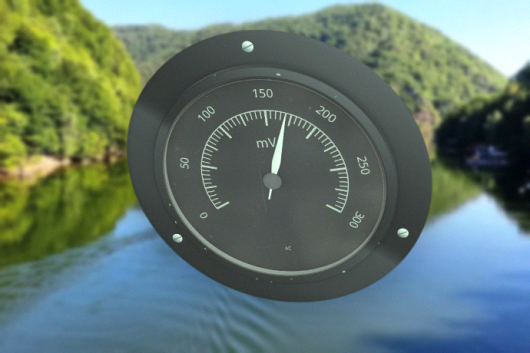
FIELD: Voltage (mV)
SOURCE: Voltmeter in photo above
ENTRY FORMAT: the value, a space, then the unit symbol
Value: 170 mV
